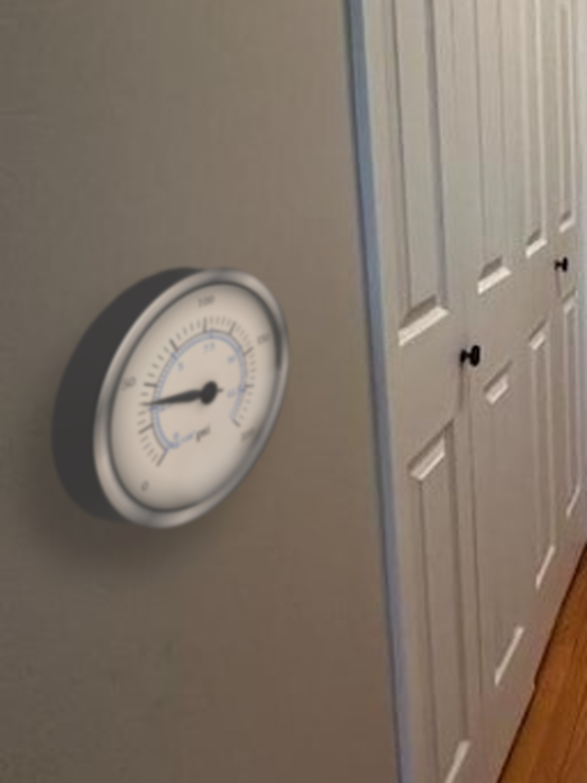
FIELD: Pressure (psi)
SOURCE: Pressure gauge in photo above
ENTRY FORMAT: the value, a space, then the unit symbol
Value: 40 psi
